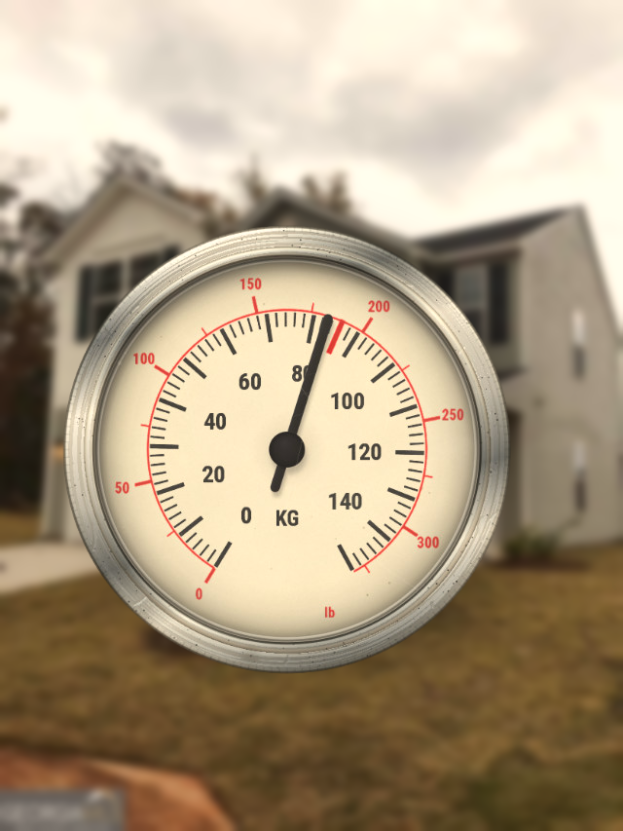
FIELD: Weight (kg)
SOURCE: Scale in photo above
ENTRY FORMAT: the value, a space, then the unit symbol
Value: 83 kg
